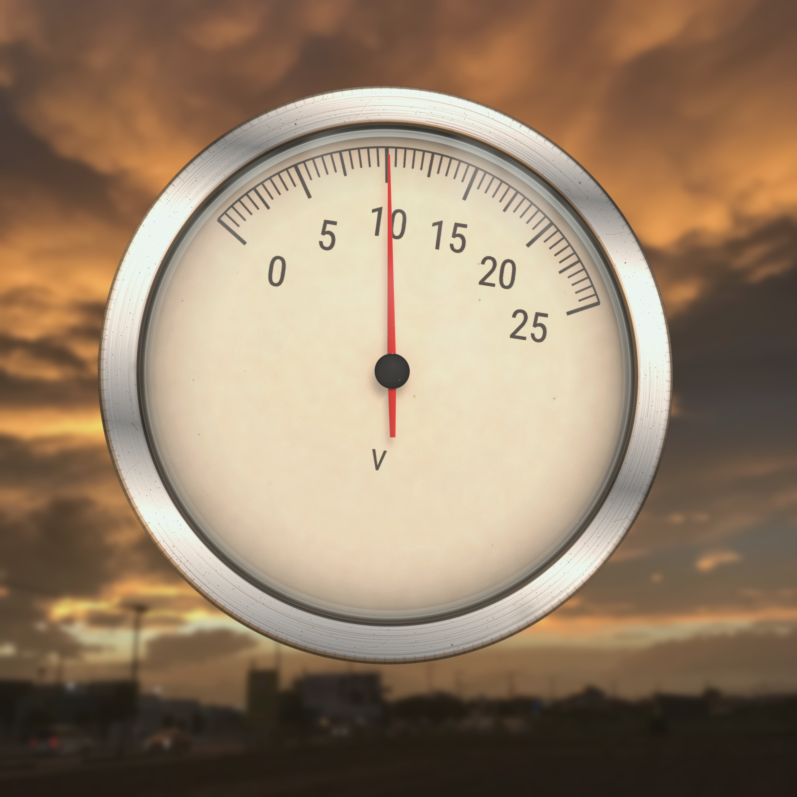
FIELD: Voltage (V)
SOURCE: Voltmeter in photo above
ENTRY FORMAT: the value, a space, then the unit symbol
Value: 10 V
